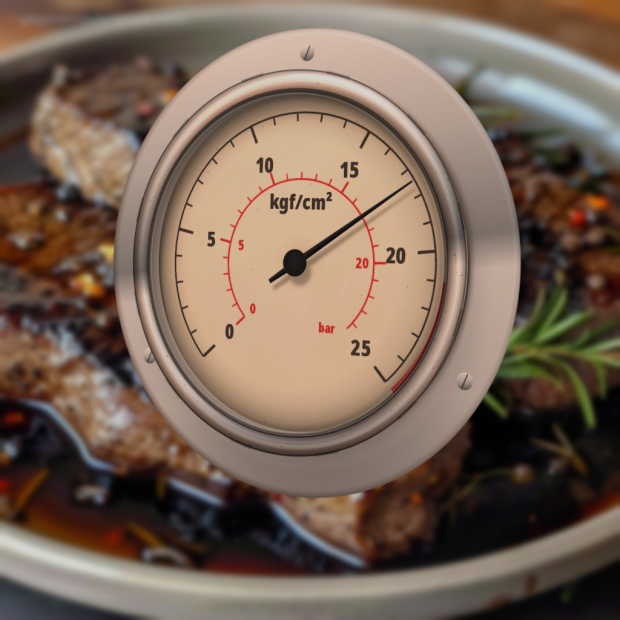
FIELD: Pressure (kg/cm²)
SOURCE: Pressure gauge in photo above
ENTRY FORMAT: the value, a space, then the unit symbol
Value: 17.5 kg/cm²
